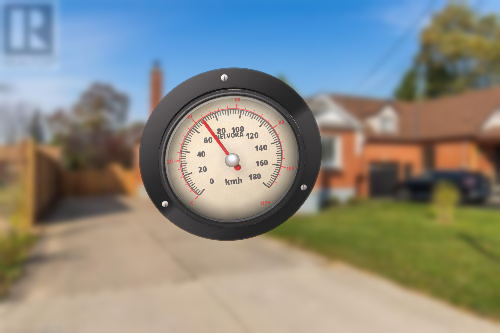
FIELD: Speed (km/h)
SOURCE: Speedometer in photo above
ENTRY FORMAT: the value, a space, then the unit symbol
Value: 70 km/h
